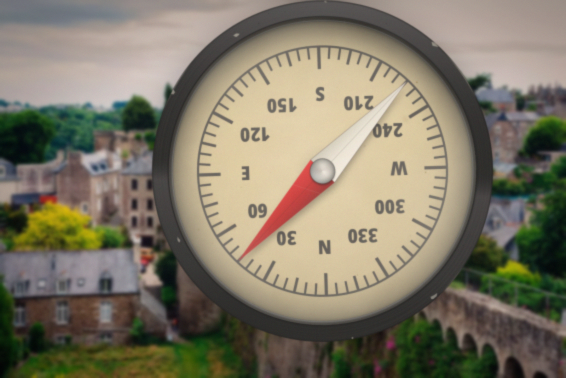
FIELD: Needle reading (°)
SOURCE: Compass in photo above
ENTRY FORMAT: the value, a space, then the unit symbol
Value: 45 °
